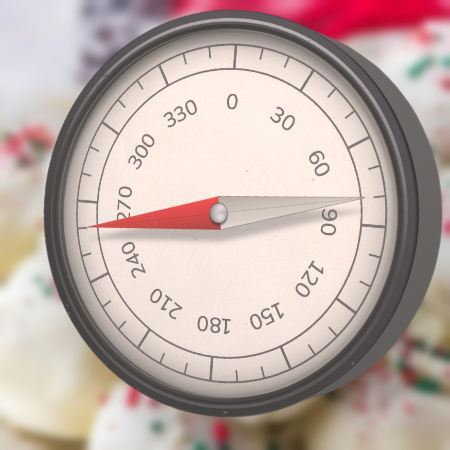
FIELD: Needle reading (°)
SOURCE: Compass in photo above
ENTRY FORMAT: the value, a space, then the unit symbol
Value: 260 °
